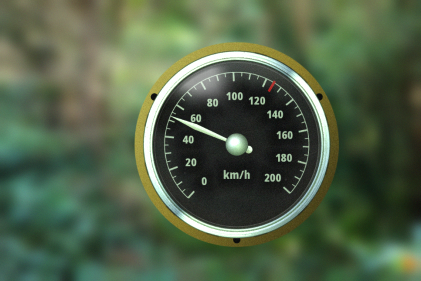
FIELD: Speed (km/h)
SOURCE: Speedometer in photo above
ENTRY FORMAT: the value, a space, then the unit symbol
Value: 52.5 km/h
